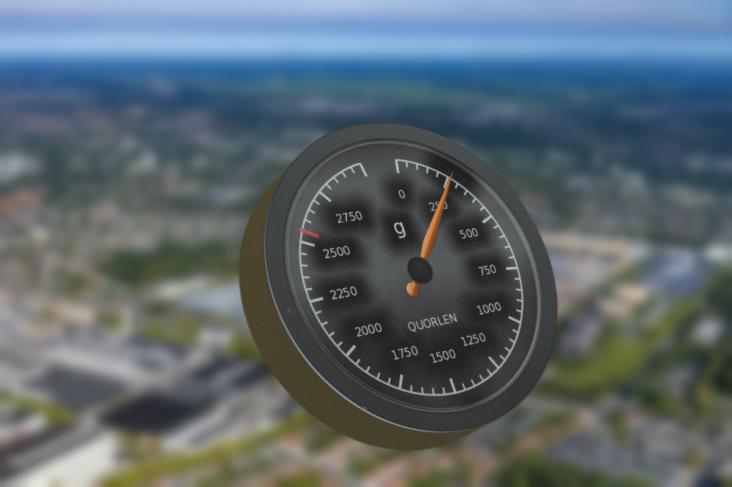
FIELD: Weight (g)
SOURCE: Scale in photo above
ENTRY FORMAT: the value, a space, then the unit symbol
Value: 250 g
